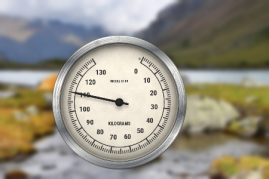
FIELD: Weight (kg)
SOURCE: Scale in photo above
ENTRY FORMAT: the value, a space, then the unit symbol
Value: 110 kg
